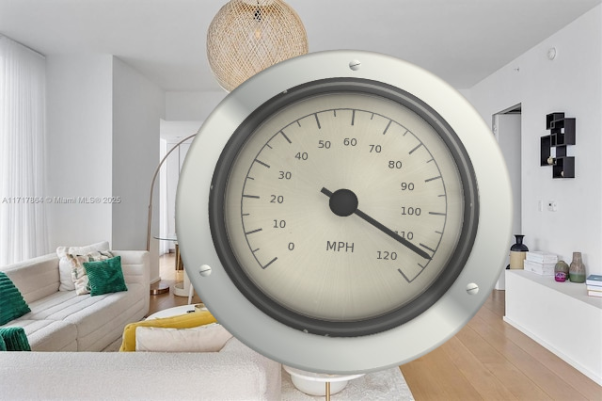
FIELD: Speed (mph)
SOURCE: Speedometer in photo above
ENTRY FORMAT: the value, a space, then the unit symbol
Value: 112.5 mph
